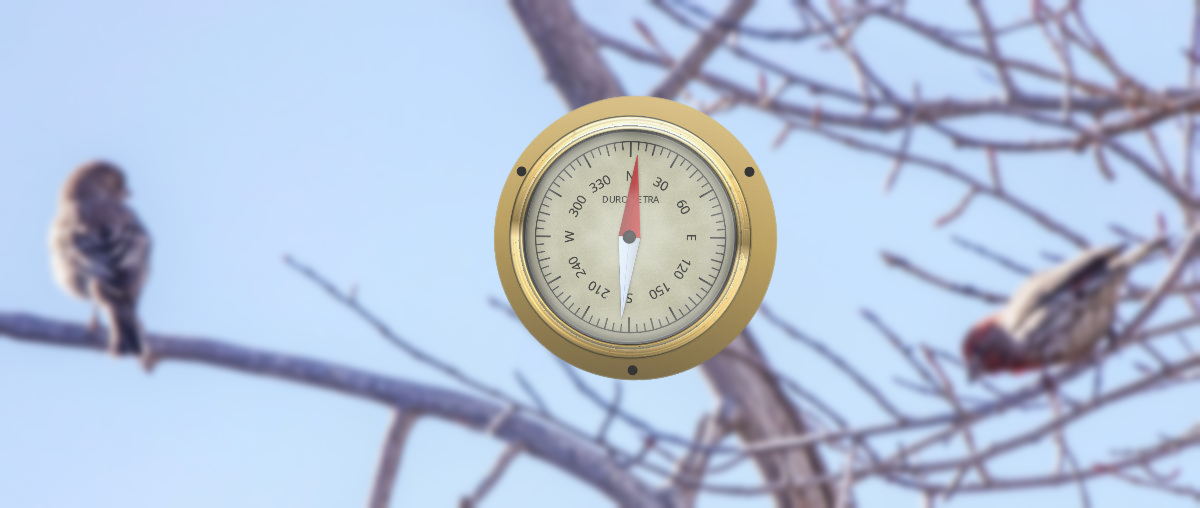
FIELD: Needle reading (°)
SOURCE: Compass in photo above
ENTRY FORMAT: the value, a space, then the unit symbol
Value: 5 °
